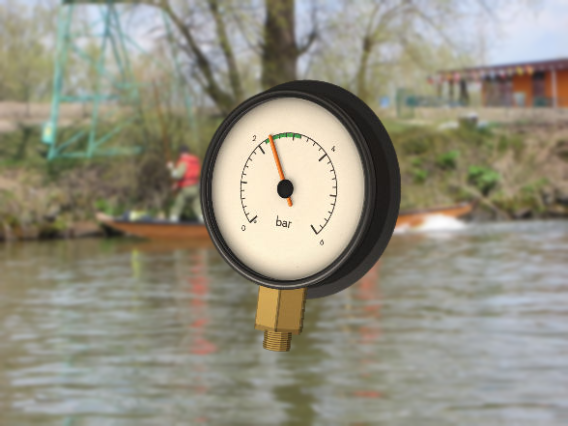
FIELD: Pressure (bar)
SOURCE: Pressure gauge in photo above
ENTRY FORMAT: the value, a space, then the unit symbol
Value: 2.4 bar
